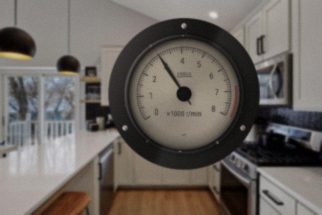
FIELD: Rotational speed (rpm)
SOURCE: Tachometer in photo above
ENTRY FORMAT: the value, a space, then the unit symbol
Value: 3000 rpm
